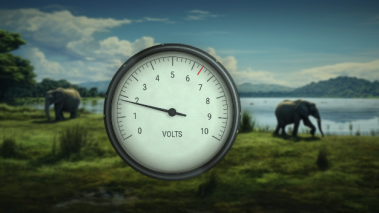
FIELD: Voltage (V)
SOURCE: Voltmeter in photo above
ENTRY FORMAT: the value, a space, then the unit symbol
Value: 1.8 V
